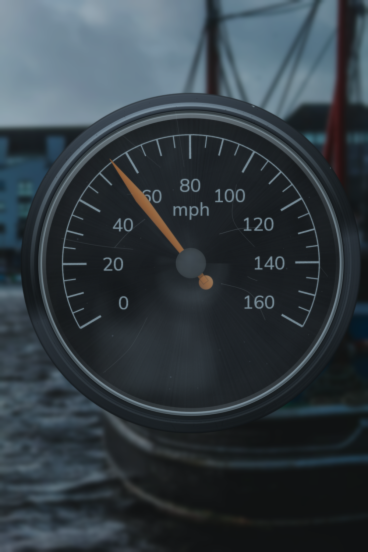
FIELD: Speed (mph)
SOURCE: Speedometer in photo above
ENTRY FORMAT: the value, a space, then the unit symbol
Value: 55 mph
